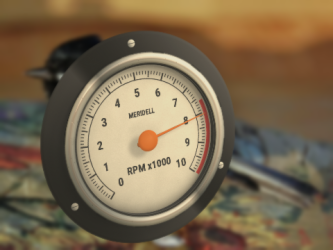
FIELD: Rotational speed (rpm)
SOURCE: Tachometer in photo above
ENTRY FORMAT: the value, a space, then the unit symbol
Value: 8000 rpm
